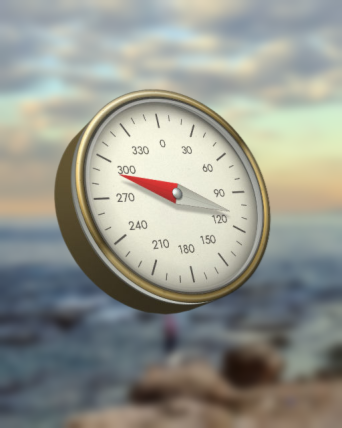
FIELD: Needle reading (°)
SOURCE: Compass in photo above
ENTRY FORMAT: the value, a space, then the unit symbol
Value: 290 °
